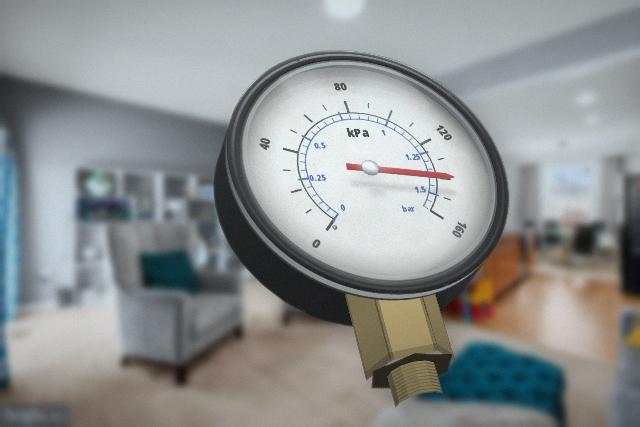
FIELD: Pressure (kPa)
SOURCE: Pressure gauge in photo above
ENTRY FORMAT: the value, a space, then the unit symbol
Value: 140 kPa
